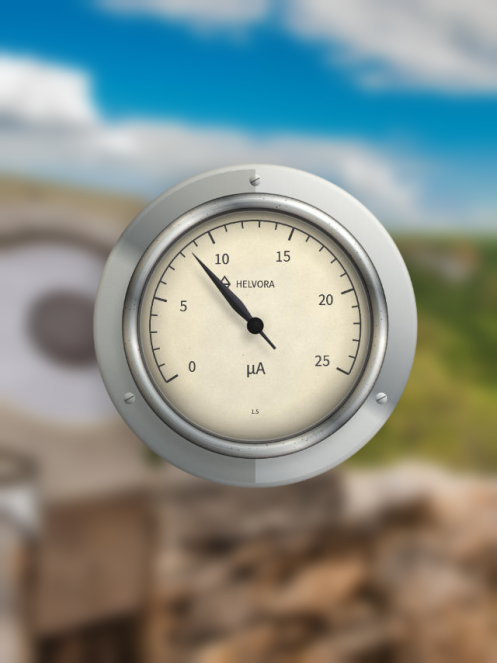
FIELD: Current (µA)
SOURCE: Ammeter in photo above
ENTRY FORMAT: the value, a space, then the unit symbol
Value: 8.5 µA
